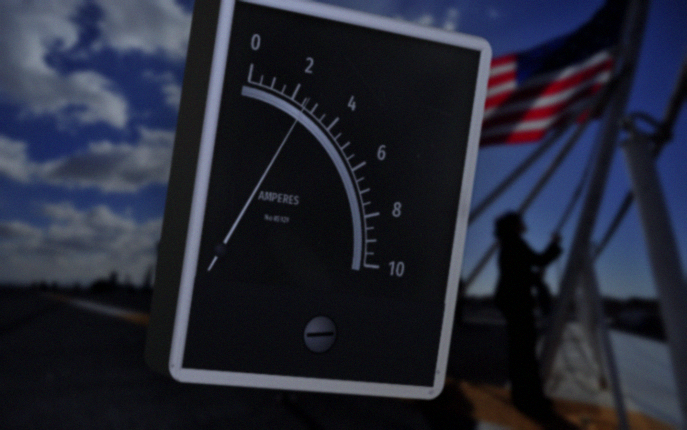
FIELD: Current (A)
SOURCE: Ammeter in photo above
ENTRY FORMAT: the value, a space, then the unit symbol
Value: 2.5 A
